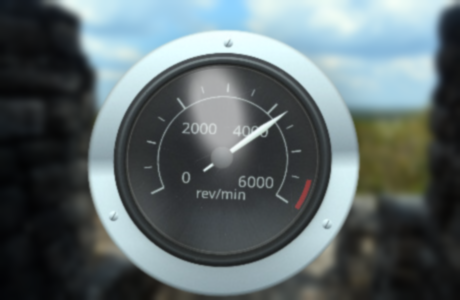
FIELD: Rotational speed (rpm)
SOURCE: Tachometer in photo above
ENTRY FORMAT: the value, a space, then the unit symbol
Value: 4250 rpm
